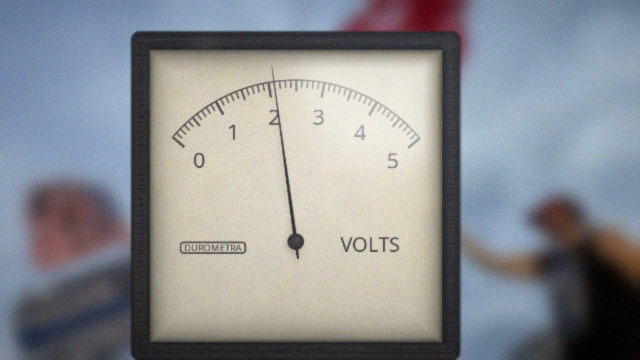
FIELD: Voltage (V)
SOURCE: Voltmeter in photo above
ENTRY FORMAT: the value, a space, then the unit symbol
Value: 2.1 V
